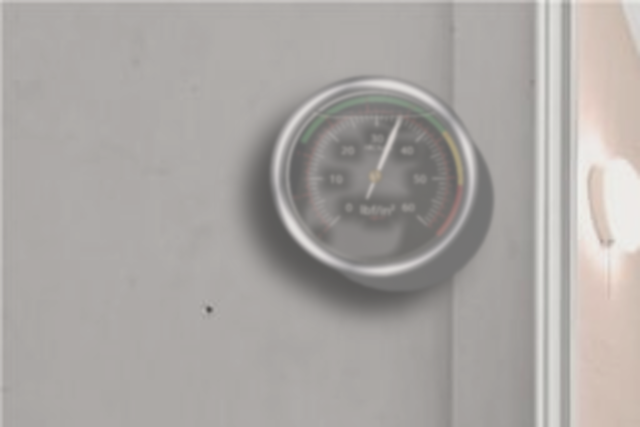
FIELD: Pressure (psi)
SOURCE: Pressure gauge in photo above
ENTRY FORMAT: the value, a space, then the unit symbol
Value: 35 psi
